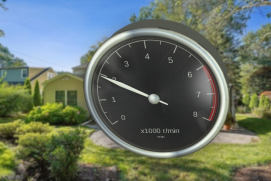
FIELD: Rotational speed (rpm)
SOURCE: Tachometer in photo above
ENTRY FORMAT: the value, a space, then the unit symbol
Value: 2000 rpm
